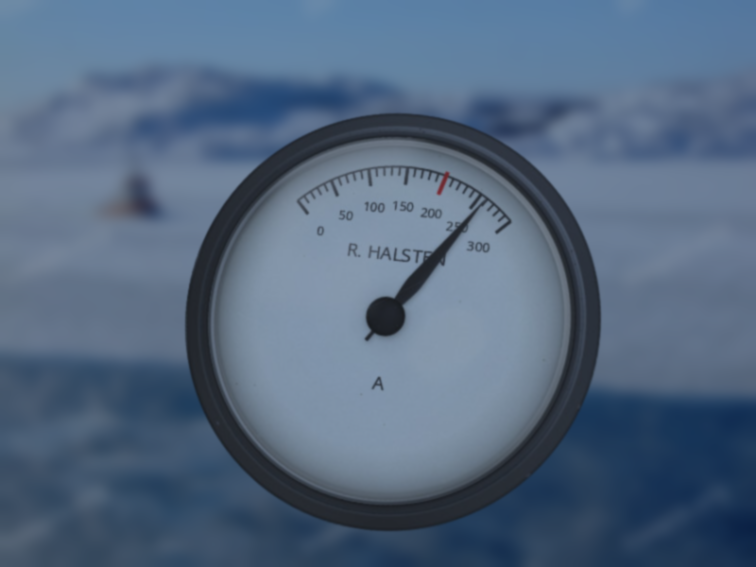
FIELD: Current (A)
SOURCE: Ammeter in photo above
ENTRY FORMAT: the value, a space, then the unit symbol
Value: 260 A
